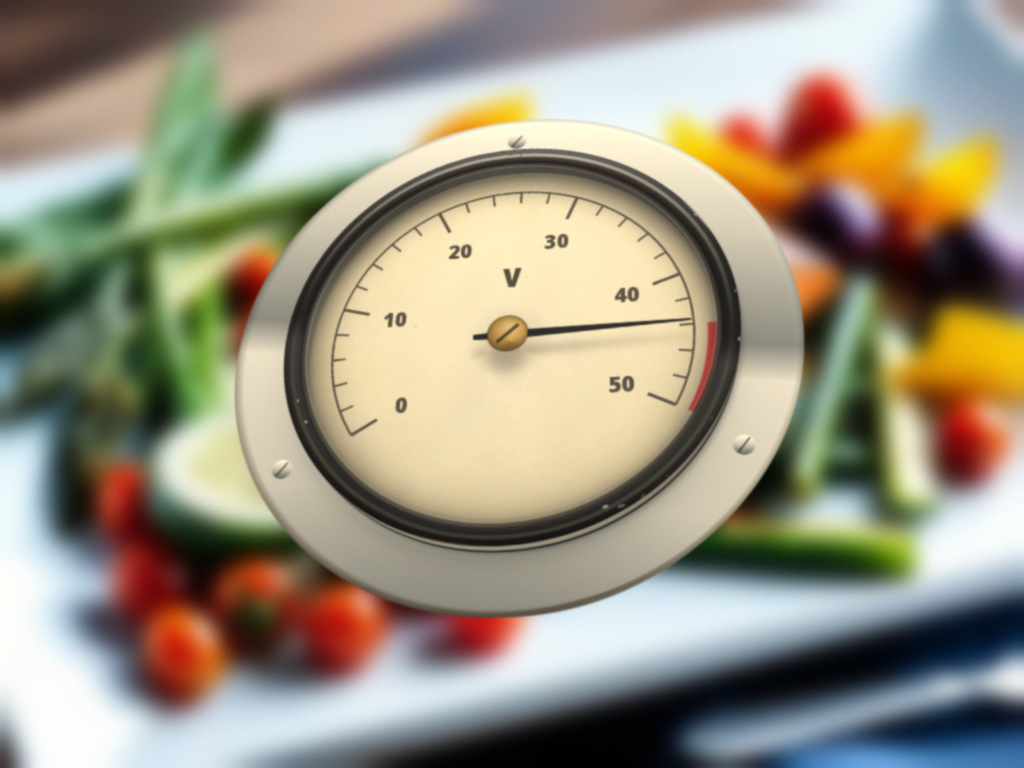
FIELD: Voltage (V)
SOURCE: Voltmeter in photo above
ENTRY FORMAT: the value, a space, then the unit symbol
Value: 44 V
